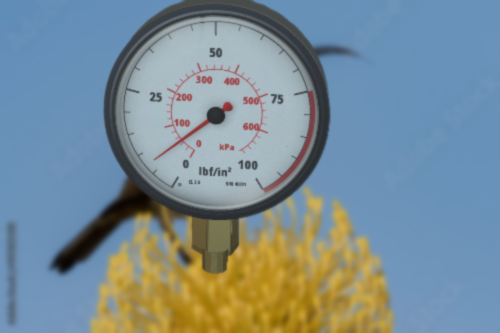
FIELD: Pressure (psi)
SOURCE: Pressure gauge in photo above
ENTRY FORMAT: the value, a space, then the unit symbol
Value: 7.5 psi
